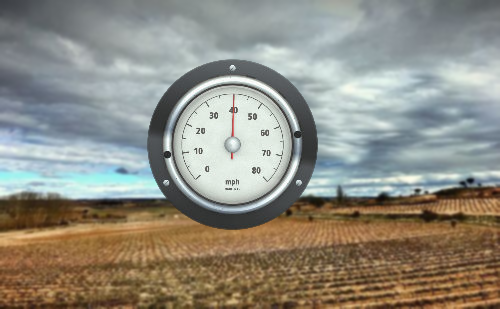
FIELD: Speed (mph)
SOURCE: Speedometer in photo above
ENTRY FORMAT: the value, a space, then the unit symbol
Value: 40 mph
